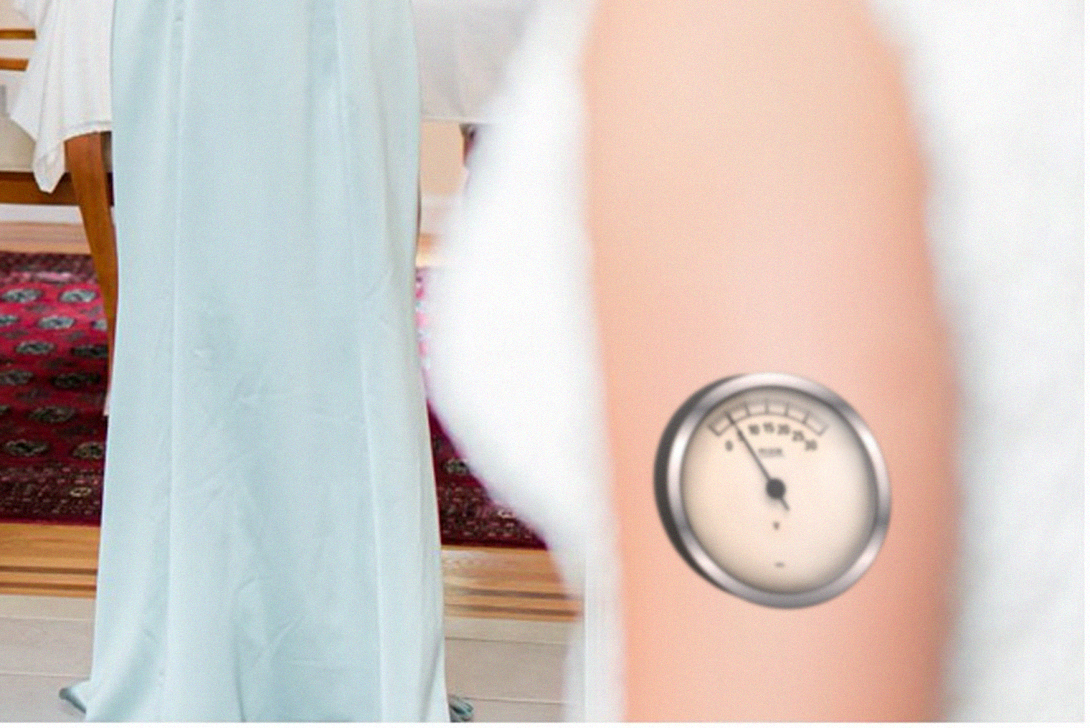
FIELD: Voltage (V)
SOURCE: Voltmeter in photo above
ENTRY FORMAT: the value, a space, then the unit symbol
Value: 5 V
